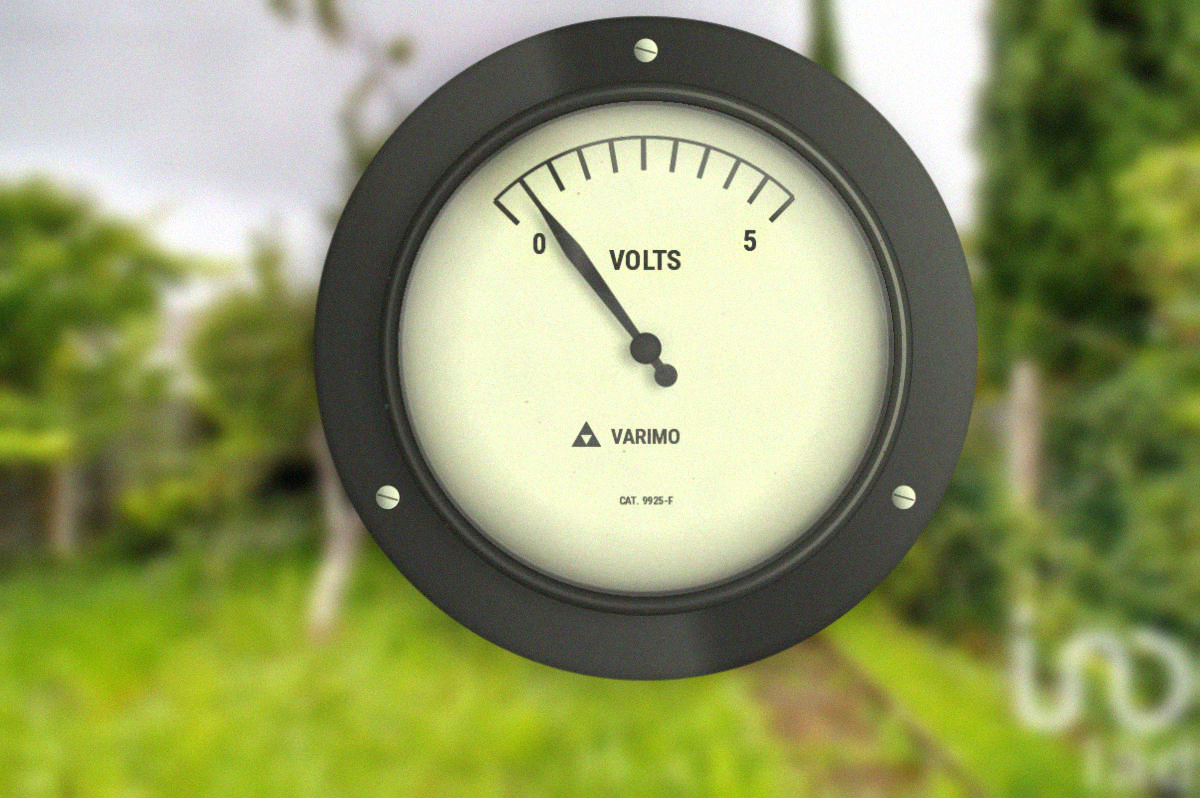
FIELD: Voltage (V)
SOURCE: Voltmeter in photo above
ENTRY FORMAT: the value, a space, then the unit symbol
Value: 0.5 V
